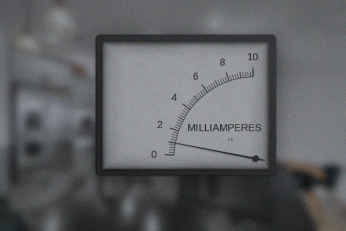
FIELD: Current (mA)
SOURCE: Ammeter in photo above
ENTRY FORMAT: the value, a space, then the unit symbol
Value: 1 mA
